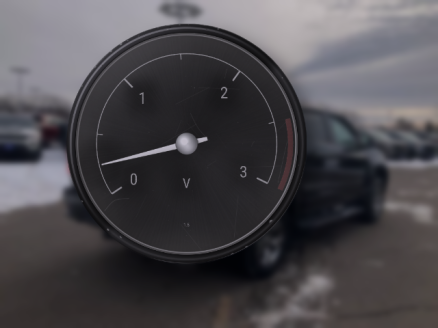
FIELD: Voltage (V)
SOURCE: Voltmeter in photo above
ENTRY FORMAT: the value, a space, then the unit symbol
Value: 0.25 V
